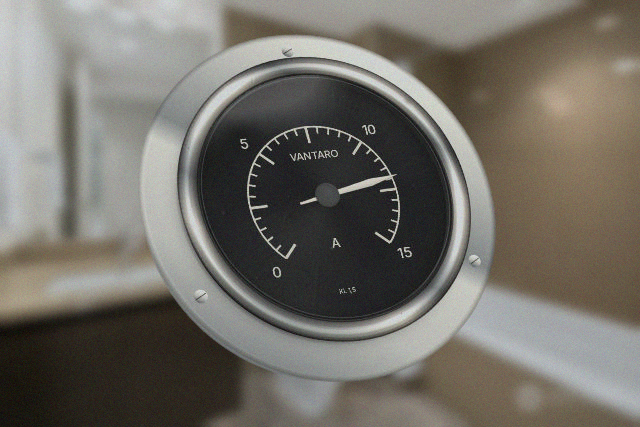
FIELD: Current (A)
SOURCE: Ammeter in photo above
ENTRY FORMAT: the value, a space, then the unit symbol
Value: 12 A
